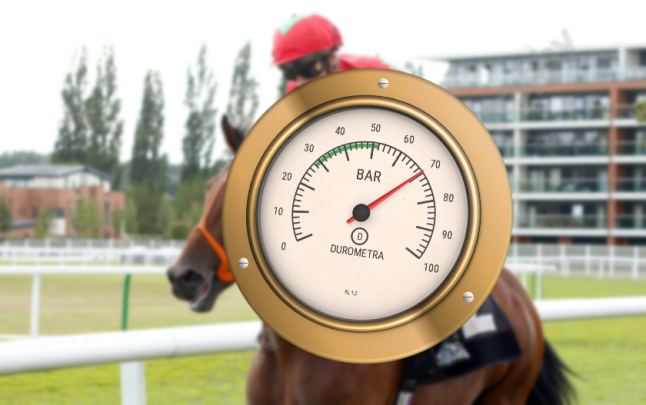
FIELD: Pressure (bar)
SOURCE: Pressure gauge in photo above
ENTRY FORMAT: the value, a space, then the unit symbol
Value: 70 bar
